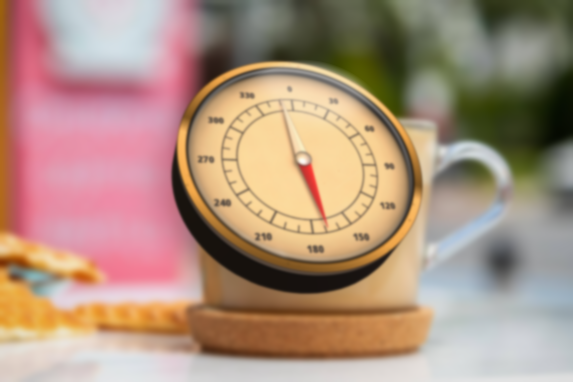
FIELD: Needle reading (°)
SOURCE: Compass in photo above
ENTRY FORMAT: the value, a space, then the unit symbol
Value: 170 °
